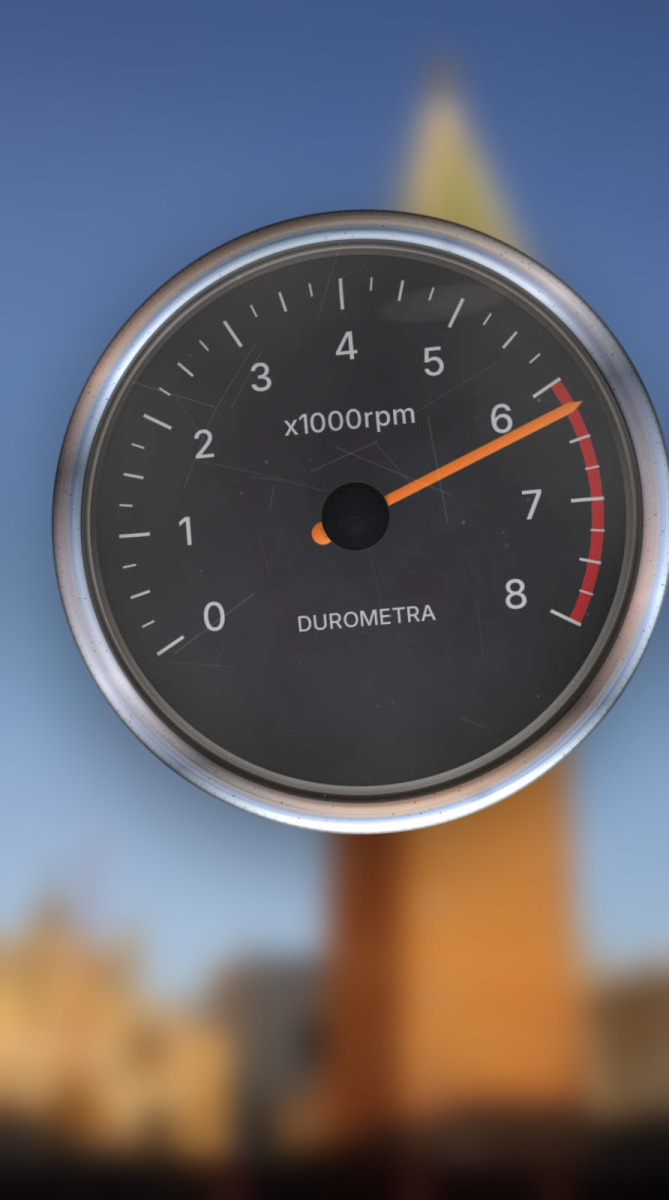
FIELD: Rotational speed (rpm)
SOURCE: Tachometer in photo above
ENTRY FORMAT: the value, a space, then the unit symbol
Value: 6250 rpm
